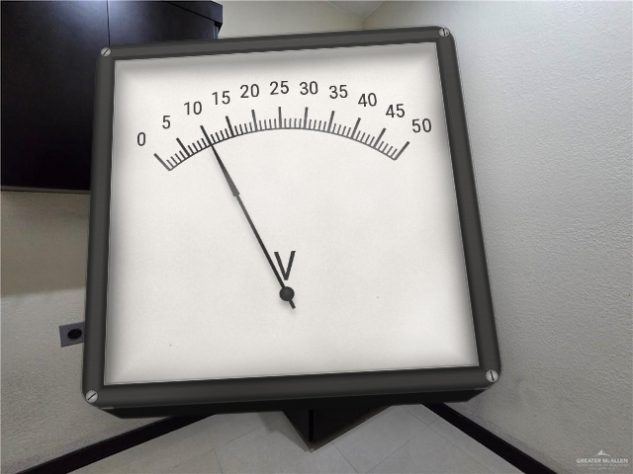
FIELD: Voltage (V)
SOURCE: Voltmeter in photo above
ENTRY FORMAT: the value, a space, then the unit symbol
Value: 10 V
